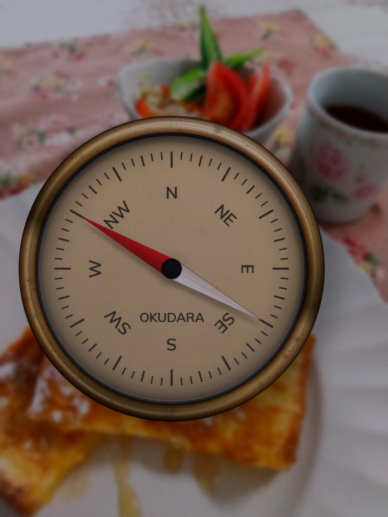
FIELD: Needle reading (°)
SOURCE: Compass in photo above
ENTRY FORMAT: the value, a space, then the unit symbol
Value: 300 °
